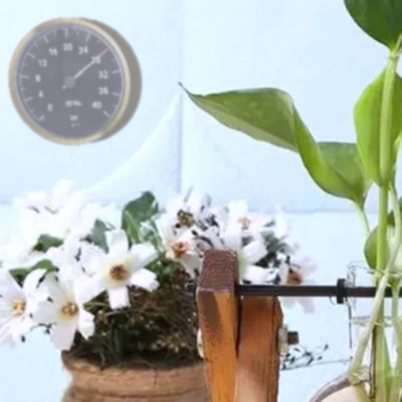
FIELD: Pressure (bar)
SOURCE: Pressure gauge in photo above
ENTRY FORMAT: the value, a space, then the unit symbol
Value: 28 bar
